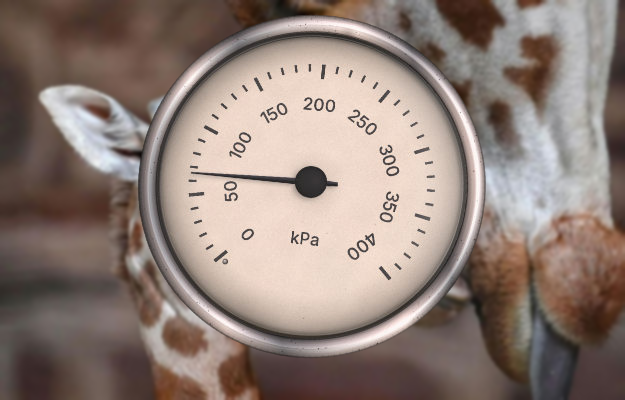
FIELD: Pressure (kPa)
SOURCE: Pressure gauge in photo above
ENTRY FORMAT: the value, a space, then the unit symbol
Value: 65 kPa
